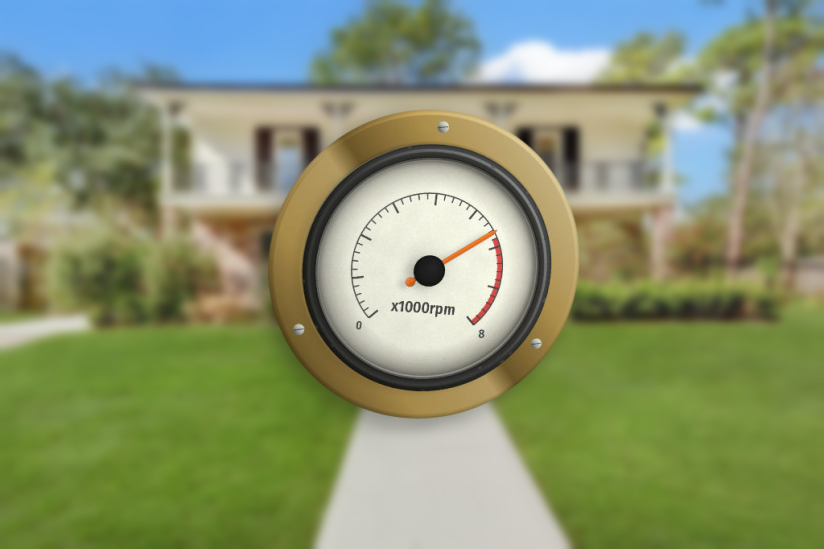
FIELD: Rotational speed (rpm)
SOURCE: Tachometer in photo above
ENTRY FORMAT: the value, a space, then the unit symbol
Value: 5600 rpm
